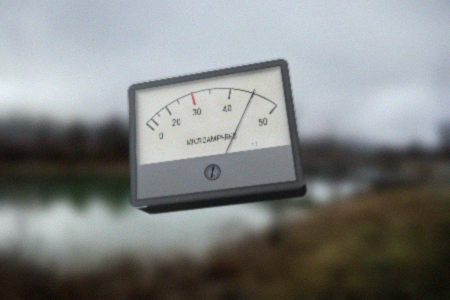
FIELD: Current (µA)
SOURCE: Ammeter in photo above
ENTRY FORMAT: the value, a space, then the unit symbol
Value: 45 µA
